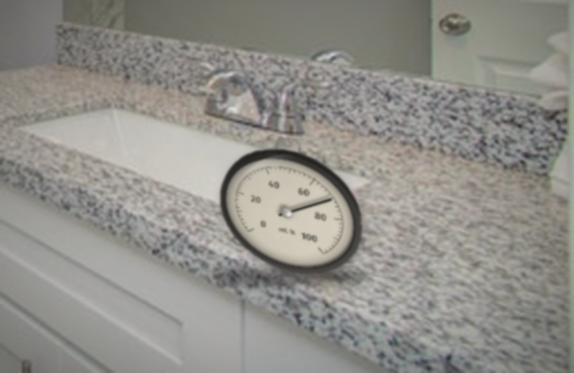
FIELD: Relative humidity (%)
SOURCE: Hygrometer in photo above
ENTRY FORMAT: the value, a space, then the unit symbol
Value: 70 %
